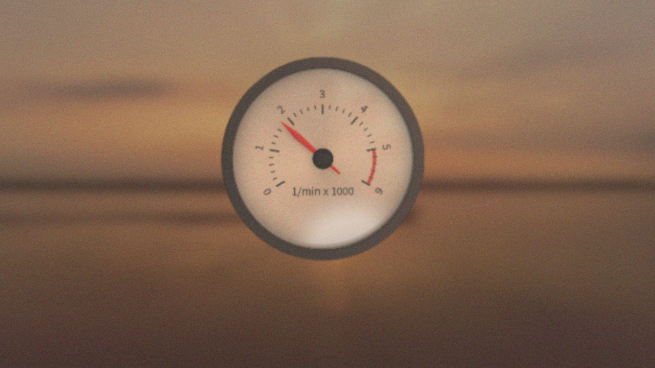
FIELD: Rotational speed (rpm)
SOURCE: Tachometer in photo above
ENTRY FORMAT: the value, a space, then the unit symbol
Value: 1800 rpm
